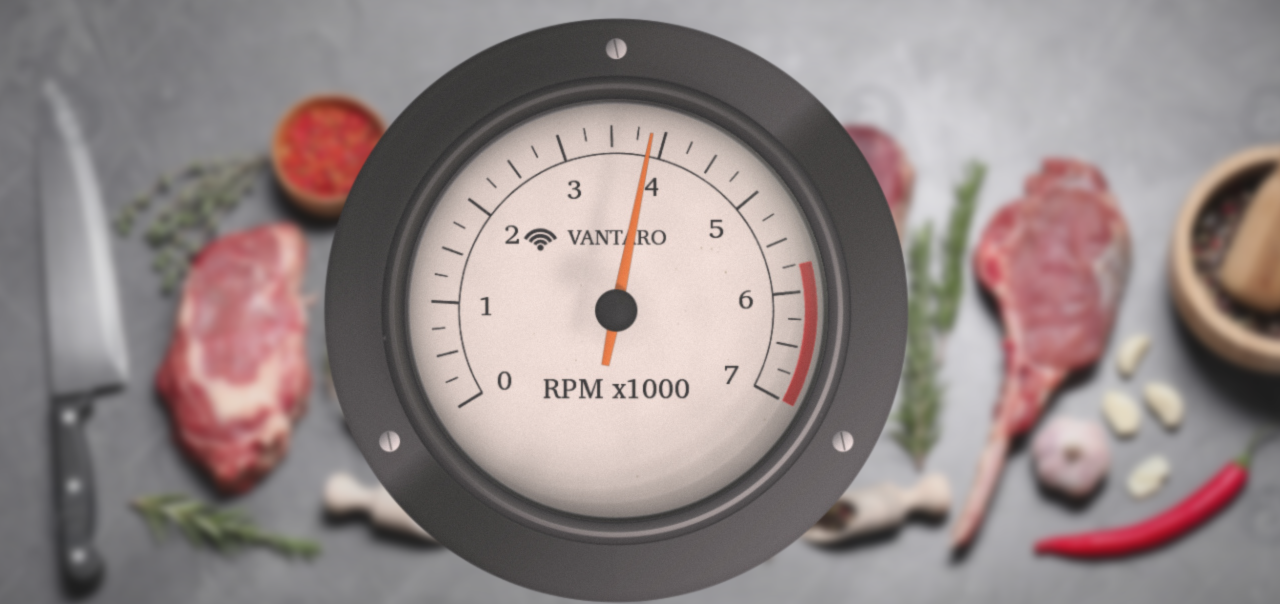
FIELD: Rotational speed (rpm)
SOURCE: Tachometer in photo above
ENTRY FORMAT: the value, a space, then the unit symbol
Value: 3875 rpm
